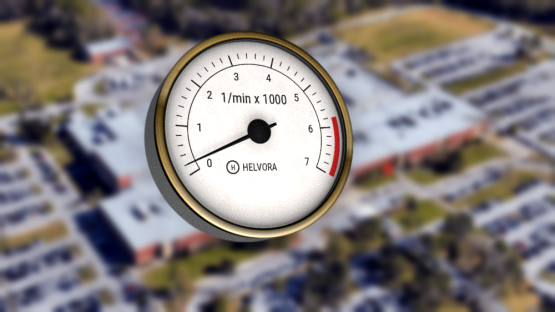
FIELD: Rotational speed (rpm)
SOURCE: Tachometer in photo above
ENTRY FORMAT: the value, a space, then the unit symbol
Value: 200 rpm
